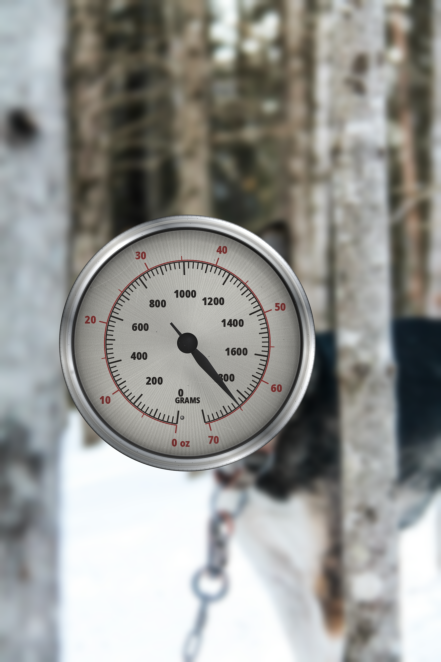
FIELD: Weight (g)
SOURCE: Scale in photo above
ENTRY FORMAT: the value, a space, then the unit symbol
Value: 1840 g
